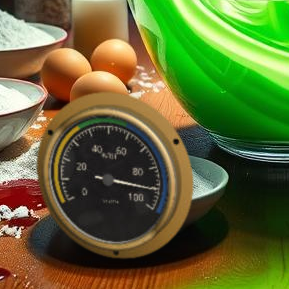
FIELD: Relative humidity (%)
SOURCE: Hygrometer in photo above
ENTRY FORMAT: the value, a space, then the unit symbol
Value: 90 %
